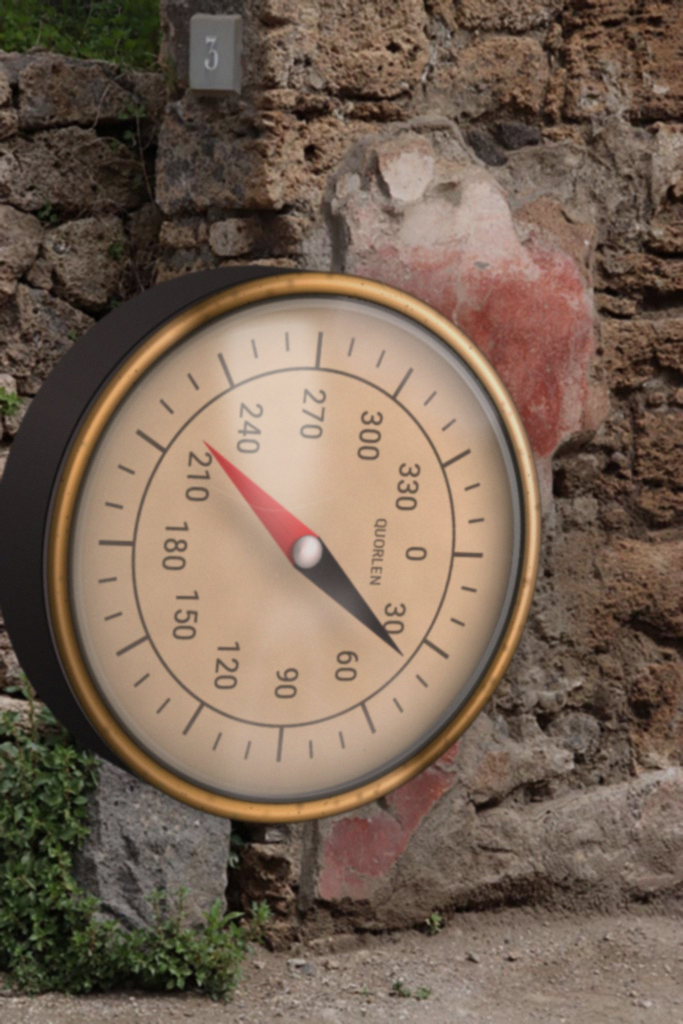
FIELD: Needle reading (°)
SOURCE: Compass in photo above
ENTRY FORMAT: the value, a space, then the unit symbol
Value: 220 °
